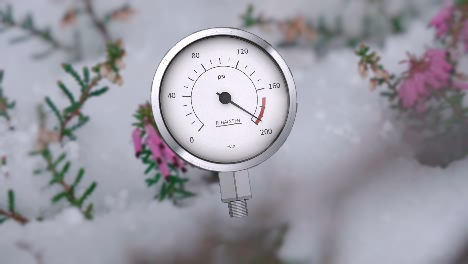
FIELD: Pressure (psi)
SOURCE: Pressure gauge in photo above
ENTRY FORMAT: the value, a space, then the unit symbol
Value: 195 psi
